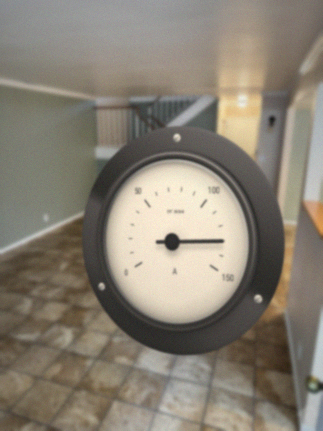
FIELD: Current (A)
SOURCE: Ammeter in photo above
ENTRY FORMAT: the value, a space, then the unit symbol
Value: 130 A
